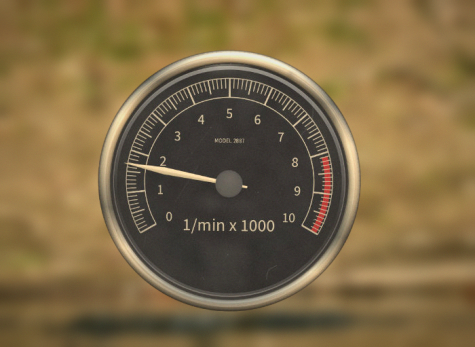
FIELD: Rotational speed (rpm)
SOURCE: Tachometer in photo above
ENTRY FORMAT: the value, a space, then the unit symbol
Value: 1700 rpm
